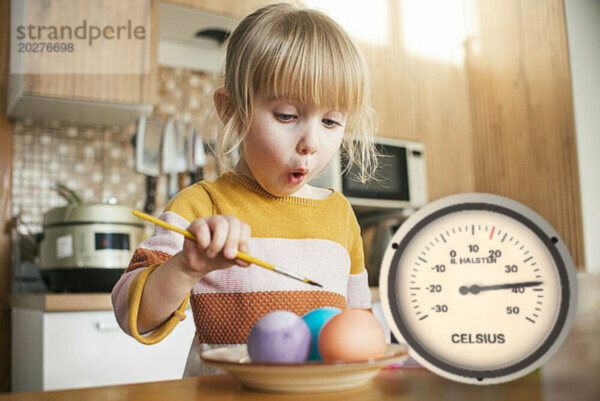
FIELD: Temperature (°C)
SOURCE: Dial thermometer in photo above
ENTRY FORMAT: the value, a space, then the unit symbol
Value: 38 °C
